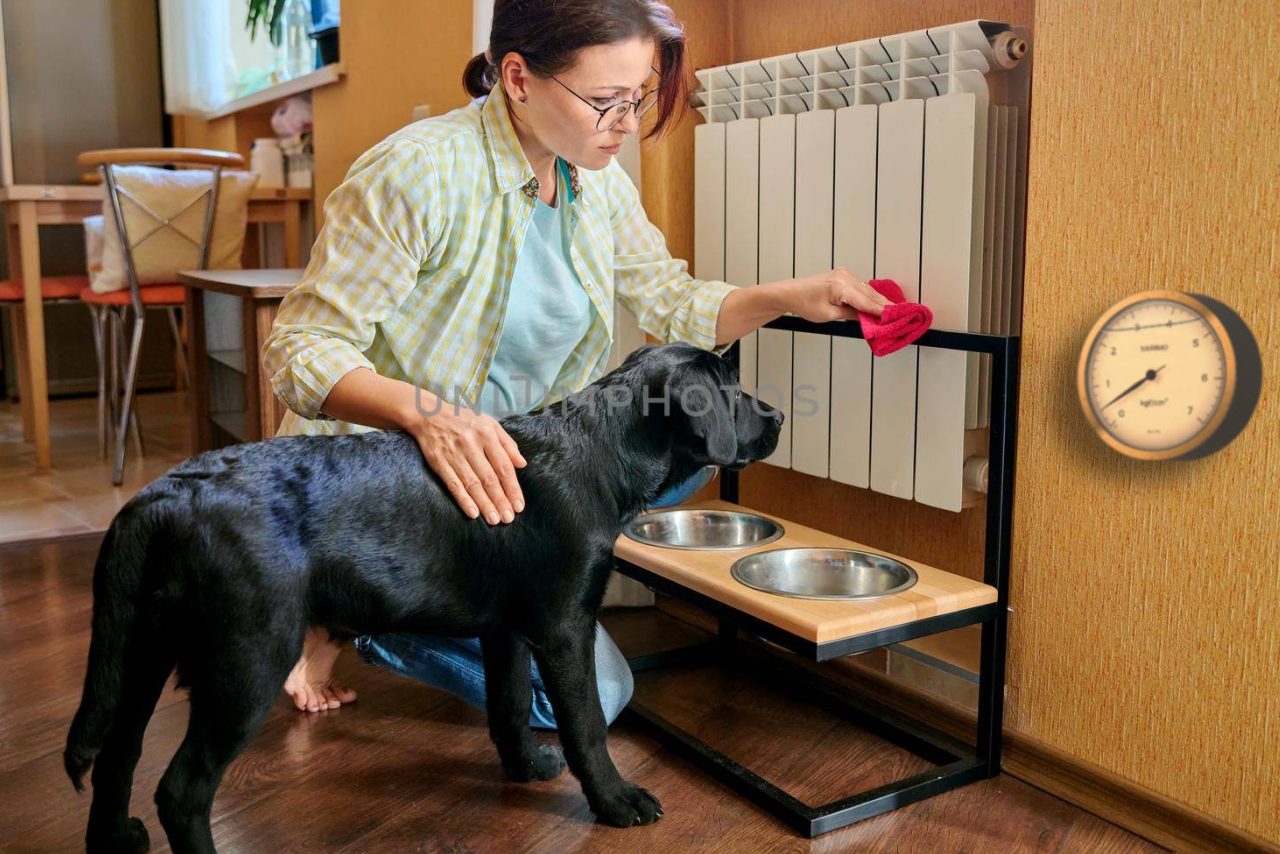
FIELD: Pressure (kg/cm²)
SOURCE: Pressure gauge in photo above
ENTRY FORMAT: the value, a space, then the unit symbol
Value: 0.4 kg/cm²
